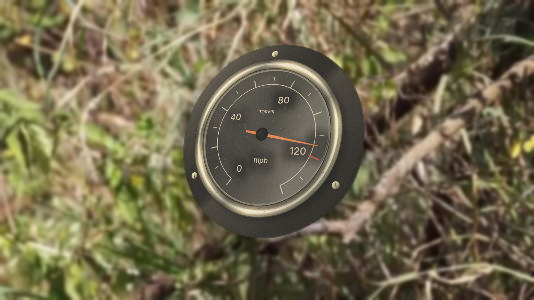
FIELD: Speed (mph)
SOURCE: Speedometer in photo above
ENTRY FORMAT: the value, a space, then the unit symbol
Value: 115 mph
